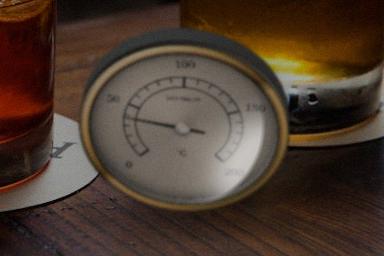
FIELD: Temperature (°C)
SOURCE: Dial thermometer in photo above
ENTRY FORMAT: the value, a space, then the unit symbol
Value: 40 °C
